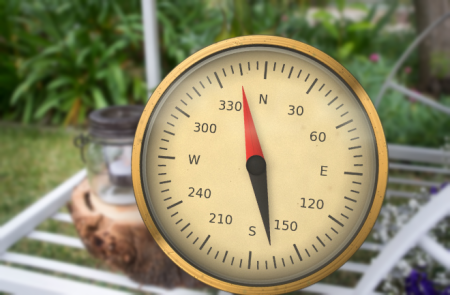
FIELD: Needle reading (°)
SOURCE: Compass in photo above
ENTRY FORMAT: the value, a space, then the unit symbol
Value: 345 °
